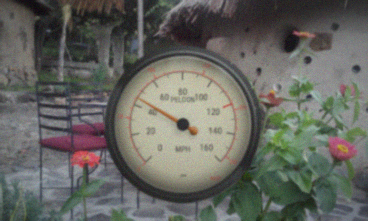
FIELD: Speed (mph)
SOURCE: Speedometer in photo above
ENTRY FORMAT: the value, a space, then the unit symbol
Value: 45 mph
